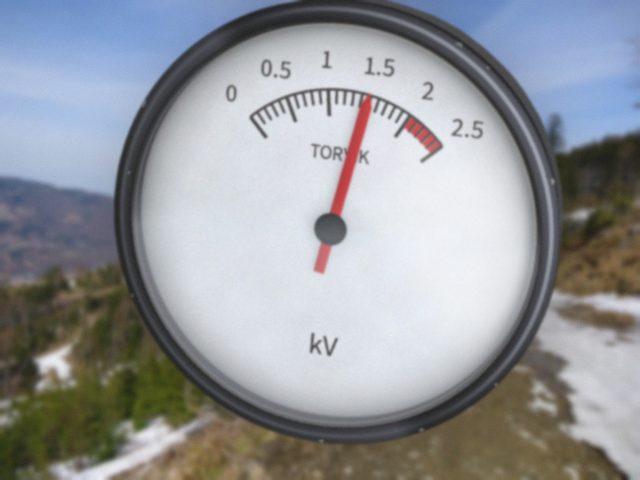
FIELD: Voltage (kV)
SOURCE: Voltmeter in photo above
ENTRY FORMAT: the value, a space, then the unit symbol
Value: 1.5 kV
